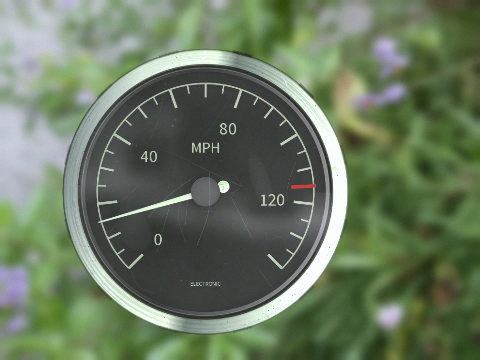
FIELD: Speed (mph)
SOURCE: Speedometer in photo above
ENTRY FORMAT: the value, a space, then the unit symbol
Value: 15 mph
